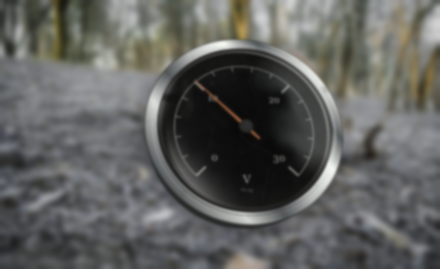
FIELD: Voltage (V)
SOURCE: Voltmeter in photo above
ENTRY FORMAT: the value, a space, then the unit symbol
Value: 10 V
